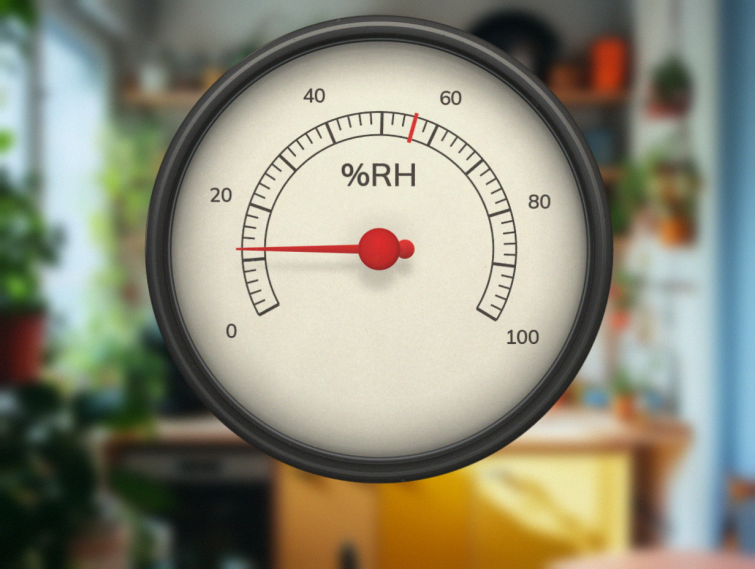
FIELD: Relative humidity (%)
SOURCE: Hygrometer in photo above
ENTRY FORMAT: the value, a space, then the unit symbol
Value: 12 %
